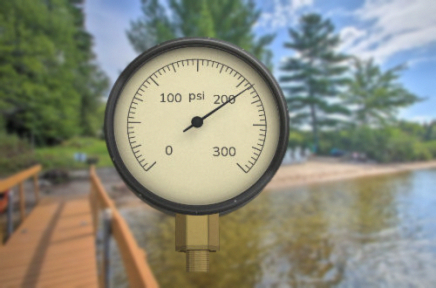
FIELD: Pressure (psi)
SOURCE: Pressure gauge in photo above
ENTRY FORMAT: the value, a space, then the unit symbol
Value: 210 psi
